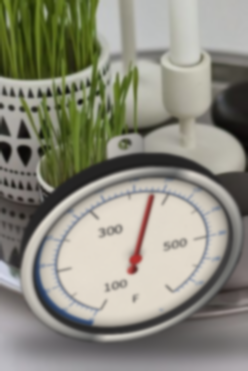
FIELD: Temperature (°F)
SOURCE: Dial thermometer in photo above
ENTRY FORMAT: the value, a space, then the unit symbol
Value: 375 °F
